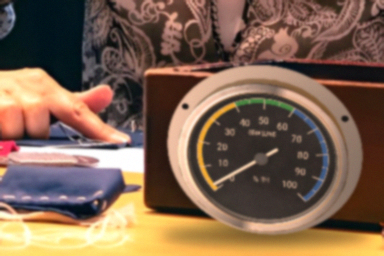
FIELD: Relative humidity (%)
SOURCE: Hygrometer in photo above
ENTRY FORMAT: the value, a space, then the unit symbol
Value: 2.5 %
